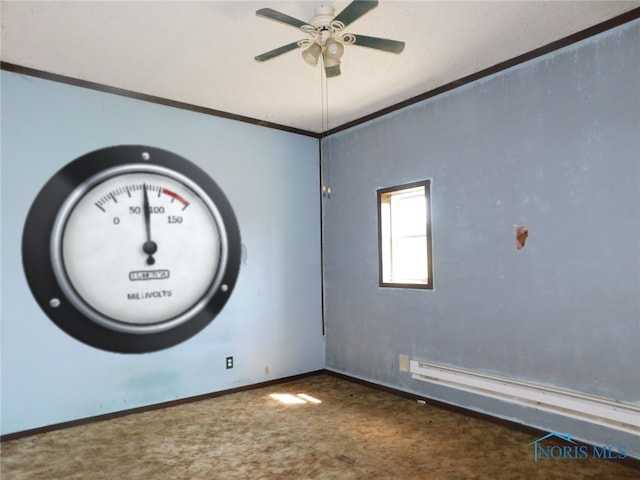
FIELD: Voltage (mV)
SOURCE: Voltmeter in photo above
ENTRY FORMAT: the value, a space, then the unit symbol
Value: 75 mV
